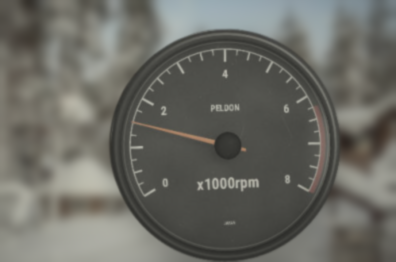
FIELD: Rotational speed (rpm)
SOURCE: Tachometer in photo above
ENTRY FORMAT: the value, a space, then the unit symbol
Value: 1500 rpm
